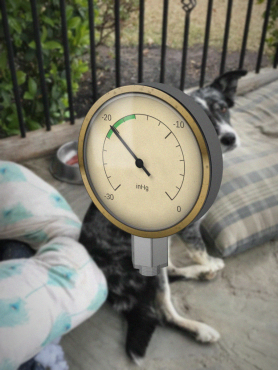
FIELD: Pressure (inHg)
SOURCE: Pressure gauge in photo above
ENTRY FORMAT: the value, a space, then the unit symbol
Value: -20 inHg
